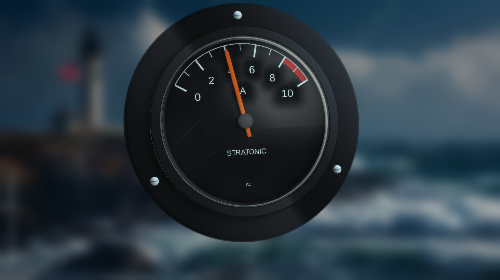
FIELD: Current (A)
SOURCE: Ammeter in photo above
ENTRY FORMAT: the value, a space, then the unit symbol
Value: 4 A
